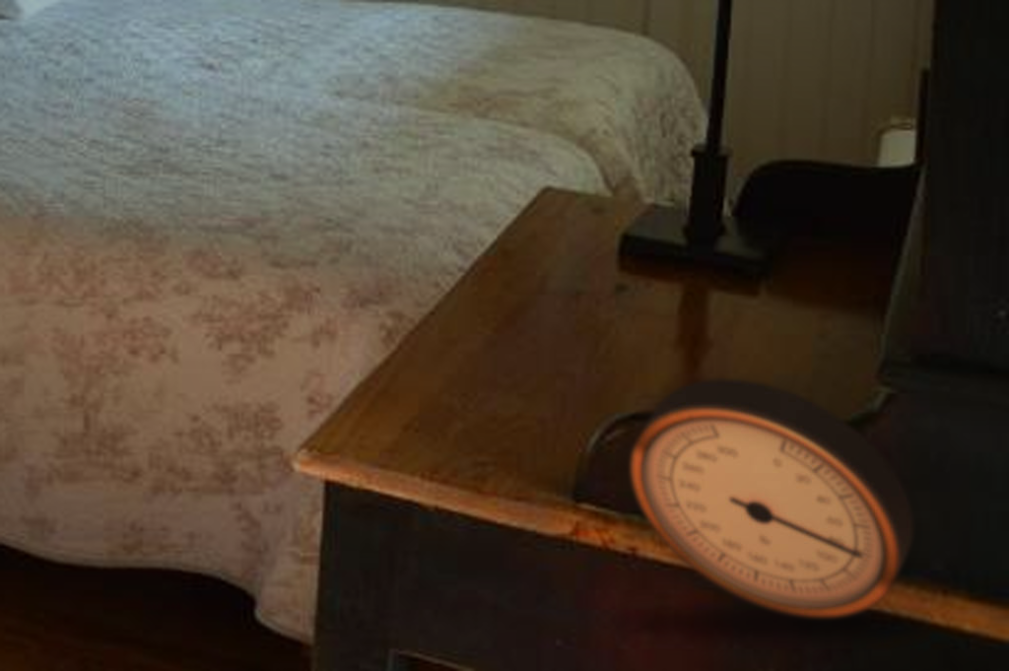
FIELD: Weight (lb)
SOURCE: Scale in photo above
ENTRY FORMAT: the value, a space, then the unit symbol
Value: 80 lb
